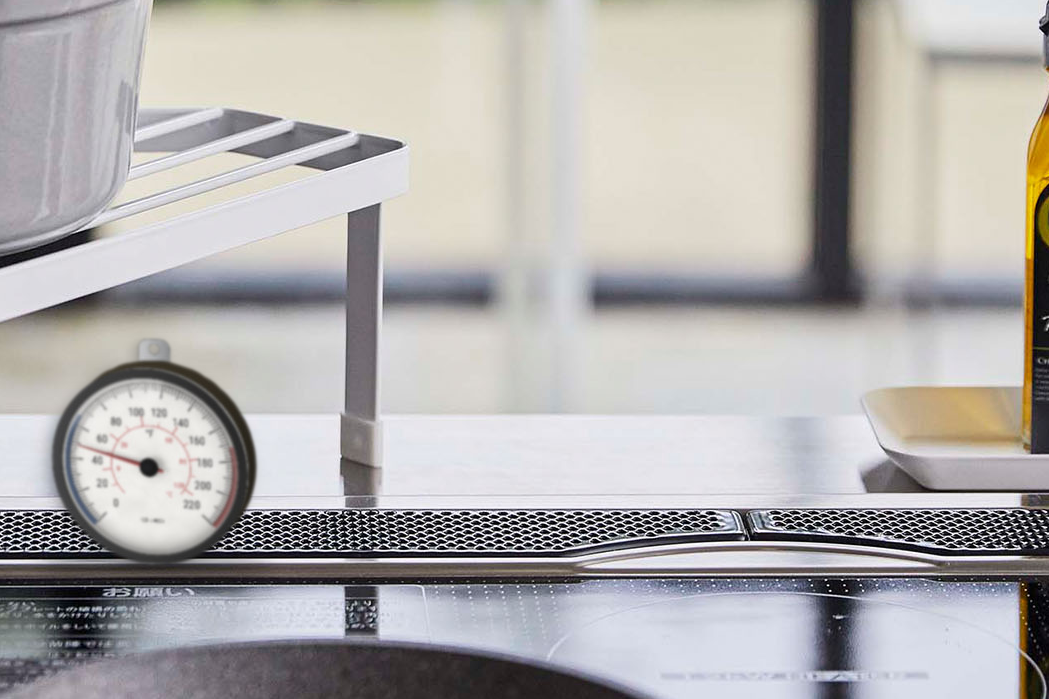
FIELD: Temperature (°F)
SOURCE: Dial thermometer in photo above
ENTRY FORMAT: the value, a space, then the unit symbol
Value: 50 °F
